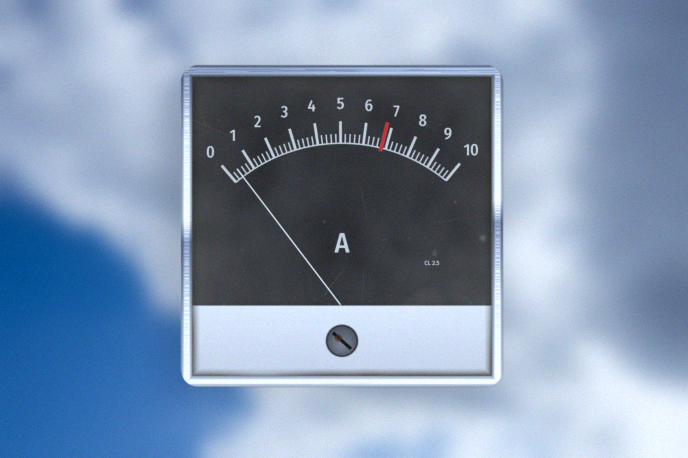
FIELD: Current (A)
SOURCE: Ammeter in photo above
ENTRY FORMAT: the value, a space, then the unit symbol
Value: 0.4 A
